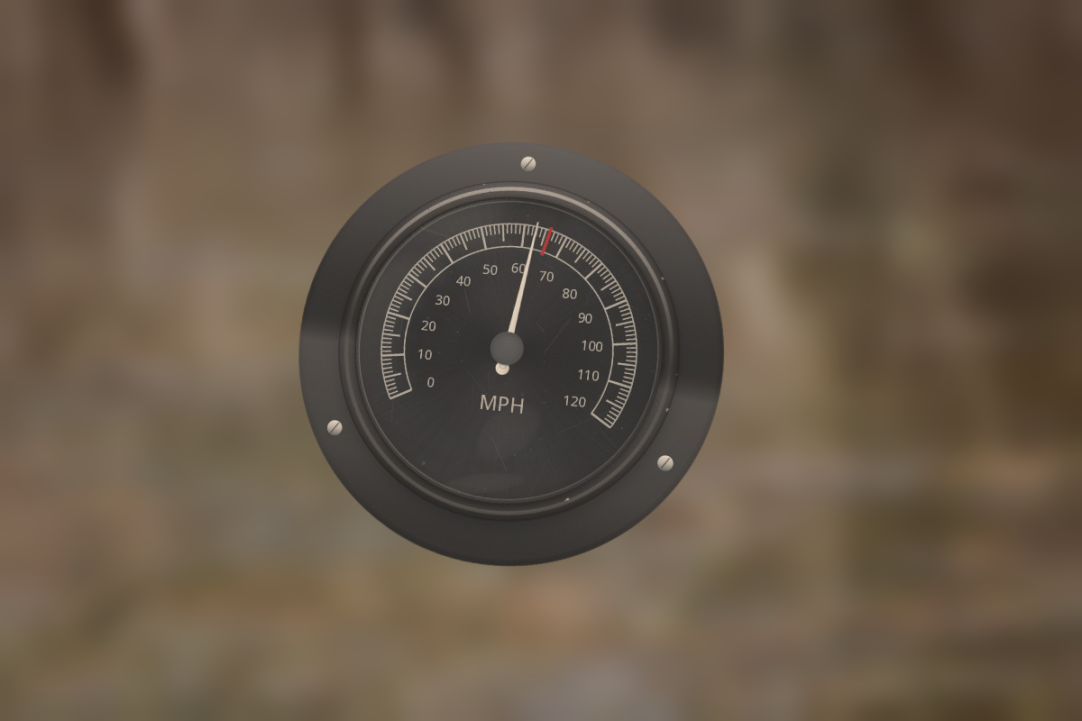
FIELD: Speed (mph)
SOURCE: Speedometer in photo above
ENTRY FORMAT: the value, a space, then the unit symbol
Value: 63 mph
